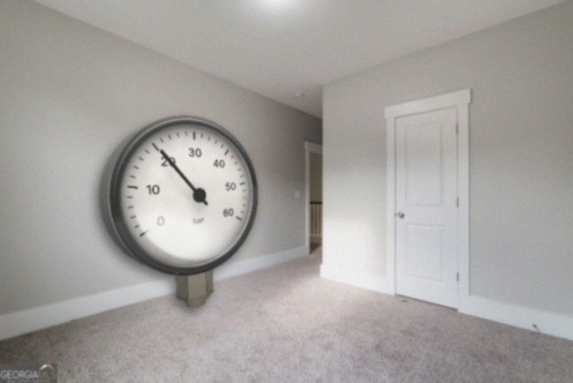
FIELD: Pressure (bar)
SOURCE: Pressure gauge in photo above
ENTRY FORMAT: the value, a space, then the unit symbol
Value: 20 bar
